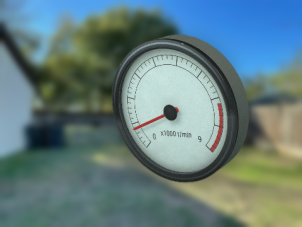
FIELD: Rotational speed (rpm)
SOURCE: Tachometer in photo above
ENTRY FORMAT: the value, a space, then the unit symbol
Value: 800 rpm
